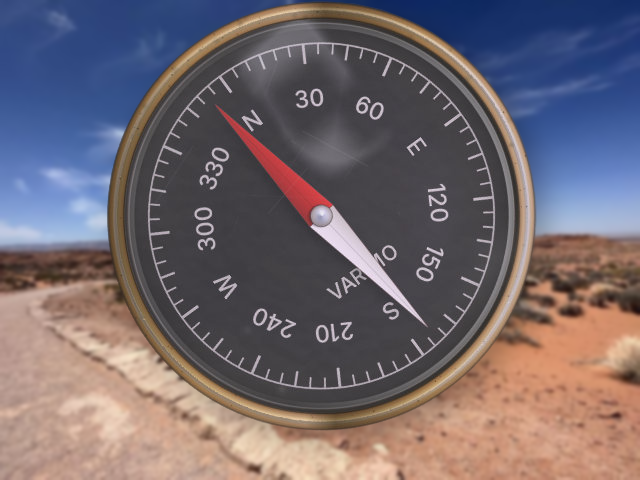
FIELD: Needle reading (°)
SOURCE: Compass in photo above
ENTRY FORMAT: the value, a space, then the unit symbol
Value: 352.5 °
